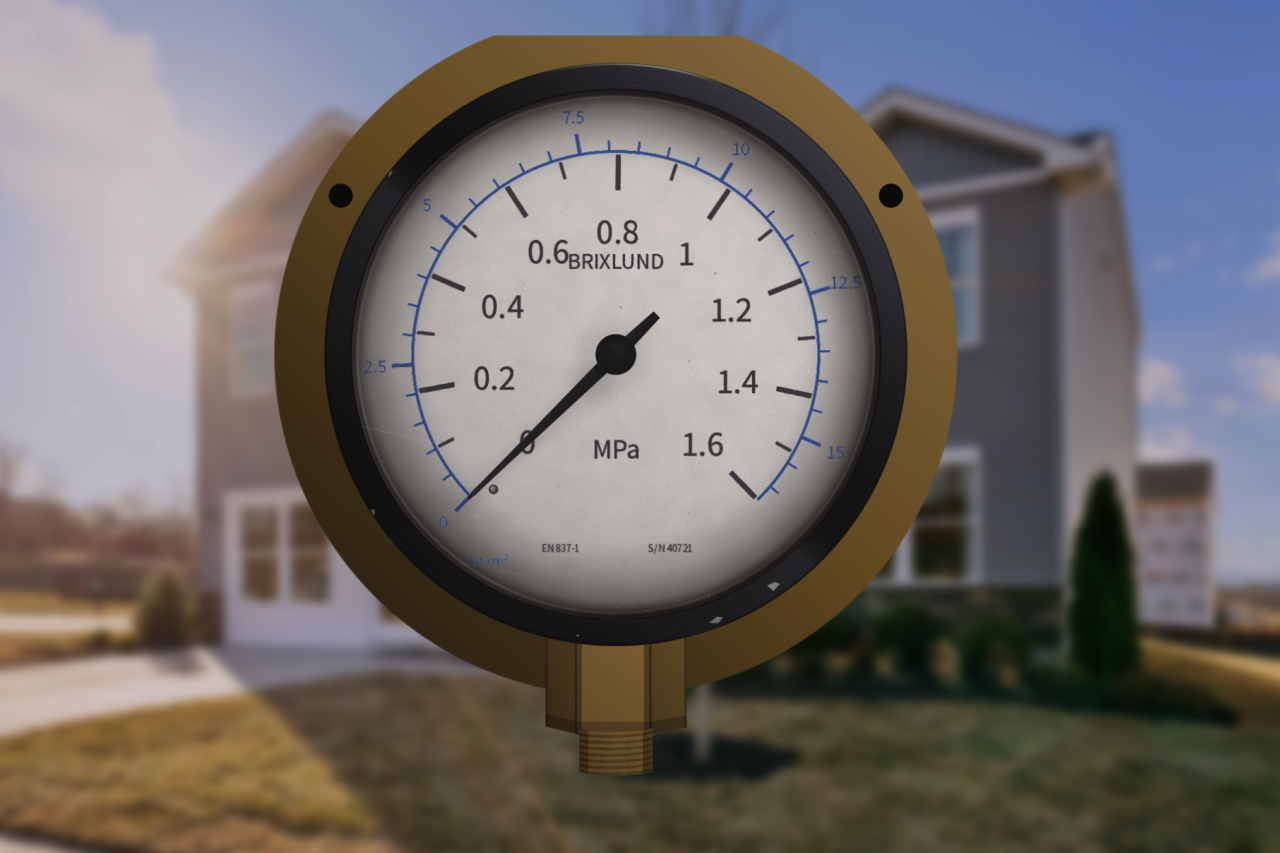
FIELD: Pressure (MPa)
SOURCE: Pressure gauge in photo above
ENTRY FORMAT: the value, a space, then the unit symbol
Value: 0 MPa
